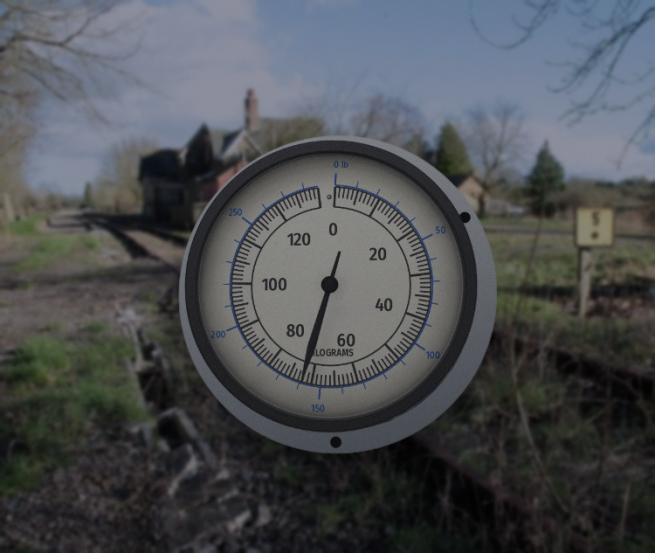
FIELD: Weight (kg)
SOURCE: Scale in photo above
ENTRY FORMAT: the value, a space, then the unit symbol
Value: 72 kg
